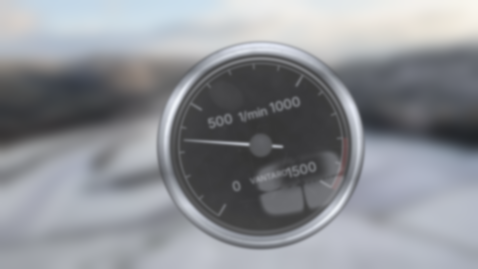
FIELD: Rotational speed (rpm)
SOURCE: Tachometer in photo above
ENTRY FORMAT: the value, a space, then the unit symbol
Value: 350 rpm
